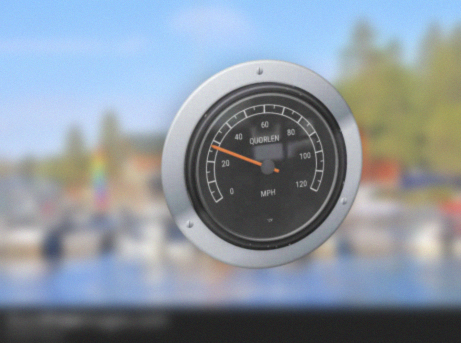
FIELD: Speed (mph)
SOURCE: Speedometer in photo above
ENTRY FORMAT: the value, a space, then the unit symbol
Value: 27.5 mph
